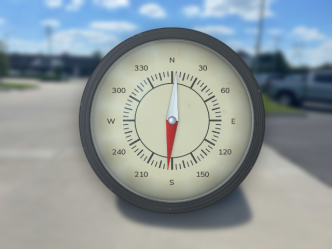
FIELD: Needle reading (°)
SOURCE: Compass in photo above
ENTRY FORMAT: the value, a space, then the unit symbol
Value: 185 °
